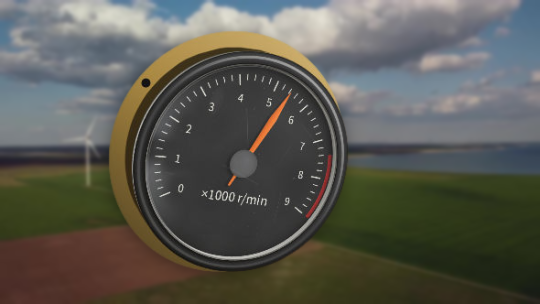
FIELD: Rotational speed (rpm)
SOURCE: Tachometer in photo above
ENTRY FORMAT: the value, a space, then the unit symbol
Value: 5400 rpm
